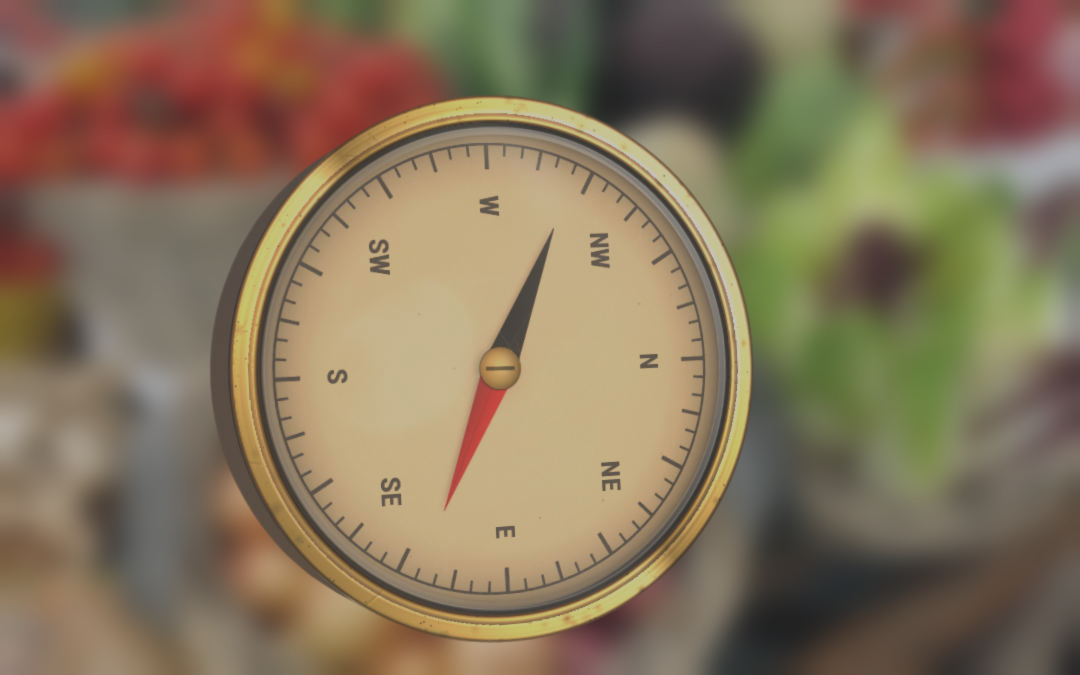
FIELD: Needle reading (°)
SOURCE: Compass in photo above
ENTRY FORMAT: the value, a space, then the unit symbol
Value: 115 °
